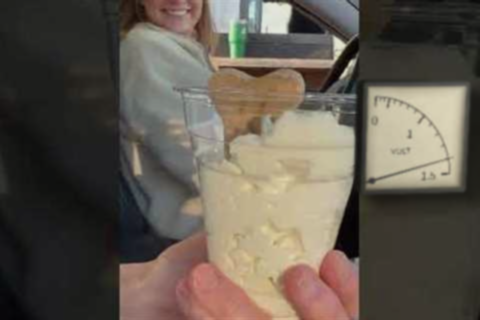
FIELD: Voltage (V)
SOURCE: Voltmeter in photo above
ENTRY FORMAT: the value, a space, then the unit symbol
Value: 1.4 V
